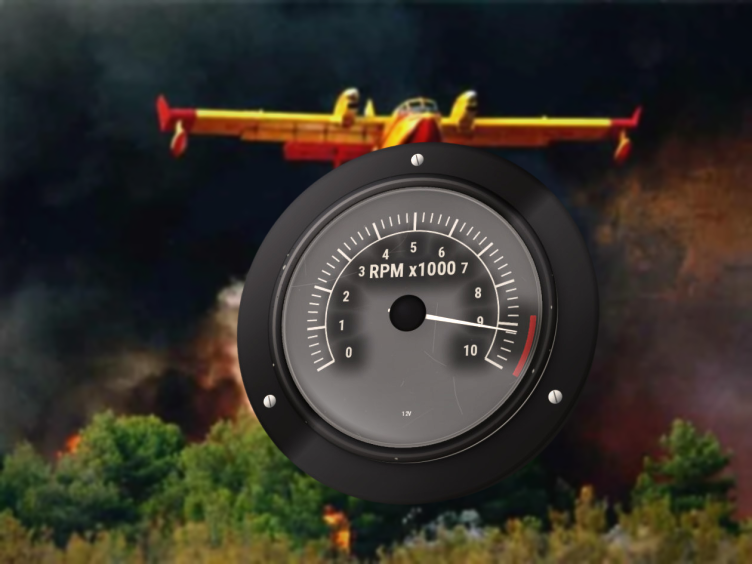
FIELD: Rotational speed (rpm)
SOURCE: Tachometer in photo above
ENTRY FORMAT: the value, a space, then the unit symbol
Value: 9200 rpm
